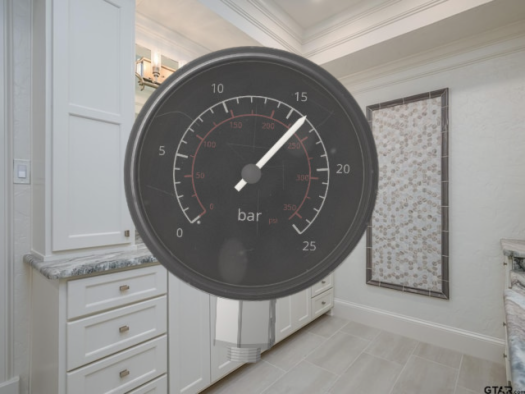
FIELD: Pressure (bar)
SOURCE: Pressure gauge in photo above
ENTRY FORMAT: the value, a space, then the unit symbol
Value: 16 bar
